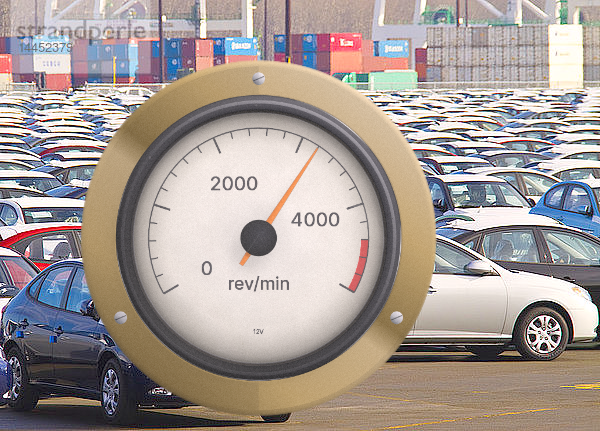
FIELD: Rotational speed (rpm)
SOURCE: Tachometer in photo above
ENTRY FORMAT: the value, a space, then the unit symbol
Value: 3200 rpm
